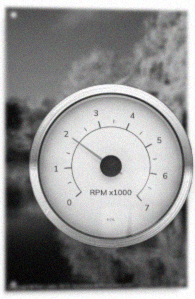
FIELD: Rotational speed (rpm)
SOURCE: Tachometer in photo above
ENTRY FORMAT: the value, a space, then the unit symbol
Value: 2000 rpm
